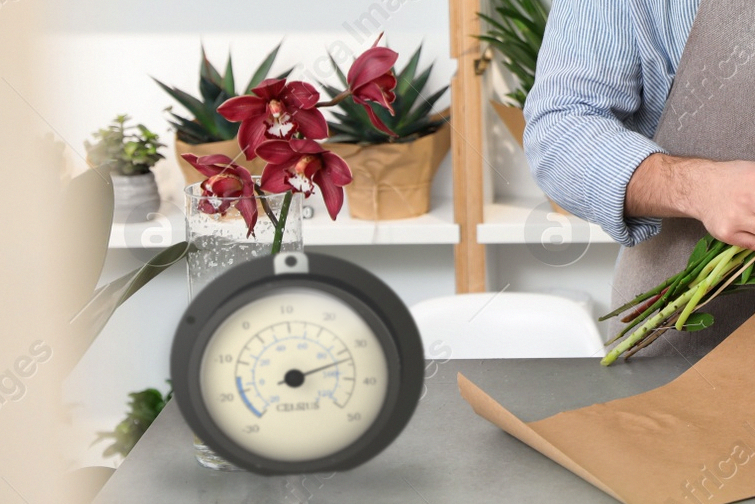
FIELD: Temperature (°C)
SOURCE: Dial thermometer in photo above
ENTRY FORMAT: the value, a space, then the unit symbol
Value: 32.5 °C
